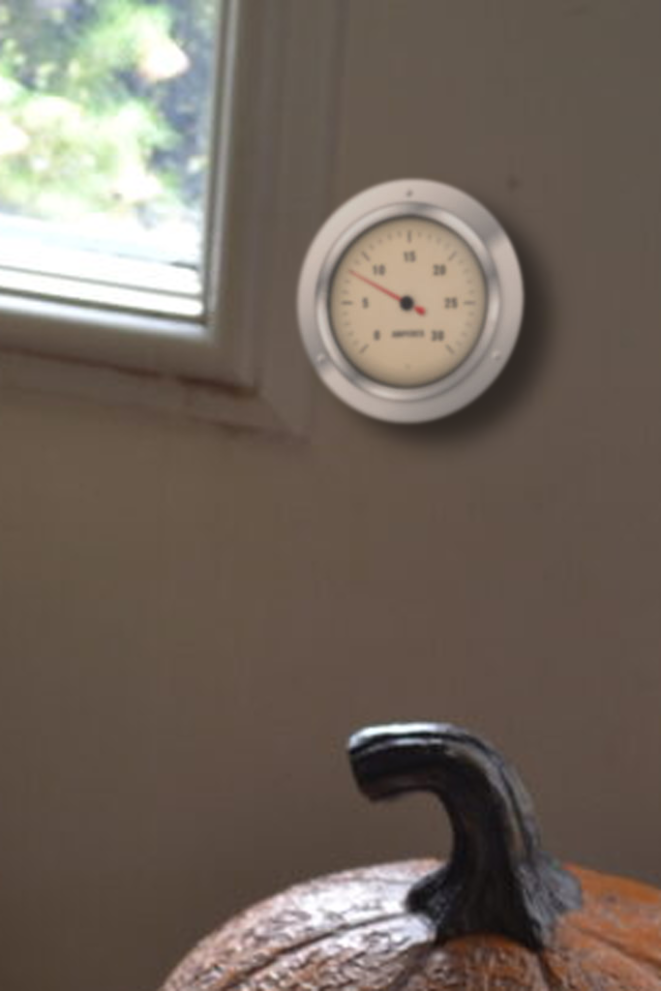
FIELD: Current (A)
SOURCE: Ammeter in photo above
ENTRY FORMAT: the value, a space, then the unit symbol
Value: 8 A
